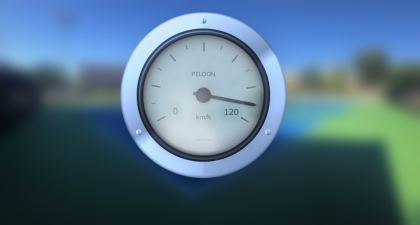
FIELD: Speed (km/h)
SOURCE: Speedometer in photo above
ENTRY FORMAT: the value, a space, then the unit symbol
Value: 110 km/h
